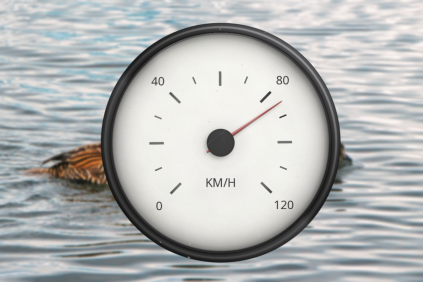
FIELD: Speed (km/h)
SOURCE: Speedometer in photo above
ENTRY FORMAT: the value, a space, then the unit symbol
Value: 85 km/h
